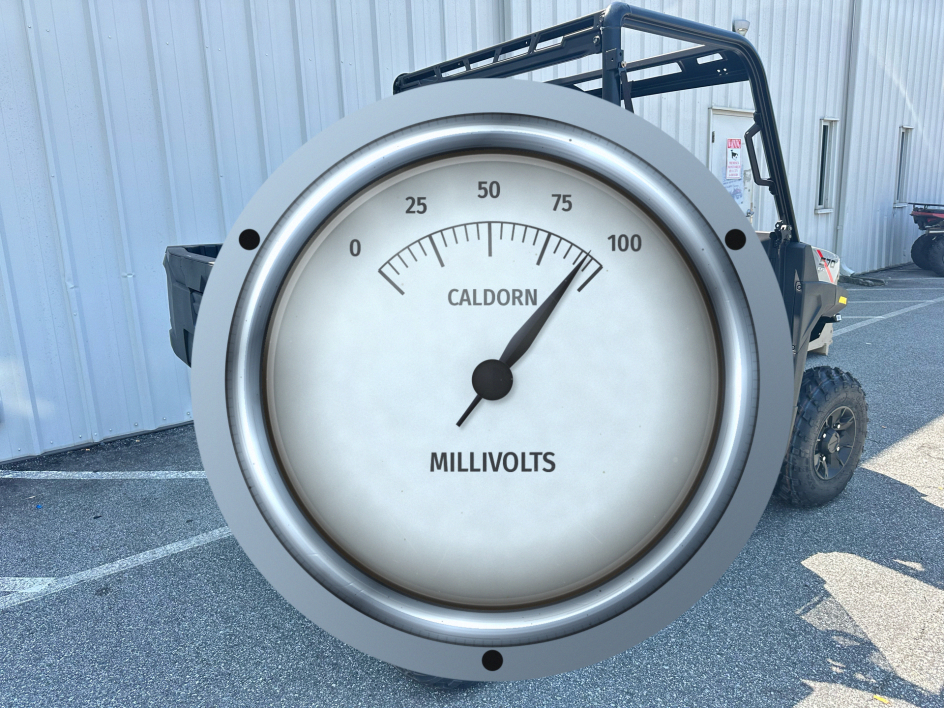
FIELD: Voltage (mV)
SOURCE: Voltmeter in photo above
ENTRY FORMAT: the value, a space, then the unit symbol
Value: 92.5 mV
